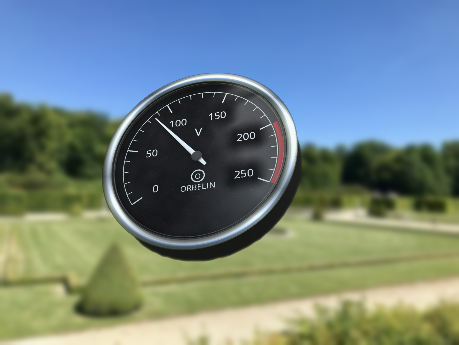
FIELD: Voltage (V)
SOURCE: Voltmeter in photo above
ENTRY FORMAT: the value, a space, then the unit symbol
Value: 85 V
